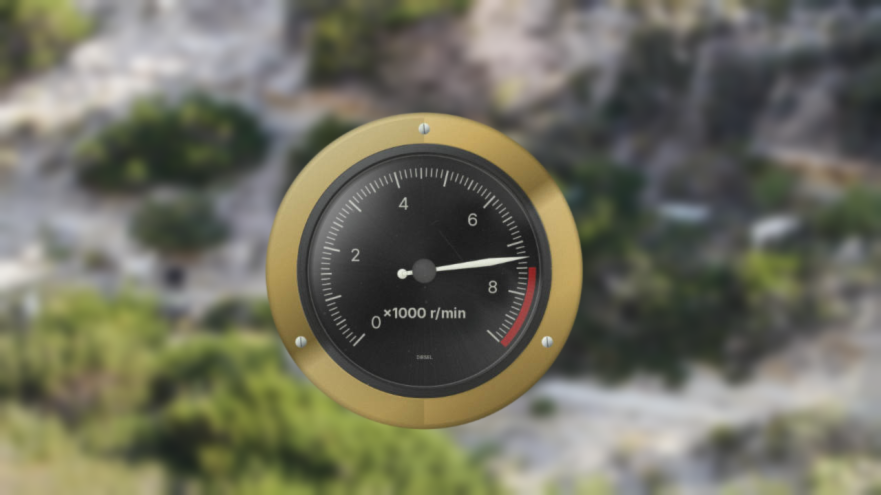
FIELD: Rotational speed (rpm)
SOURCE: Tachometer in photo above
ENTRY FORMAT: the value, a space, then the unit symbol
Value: 7300 rpm
